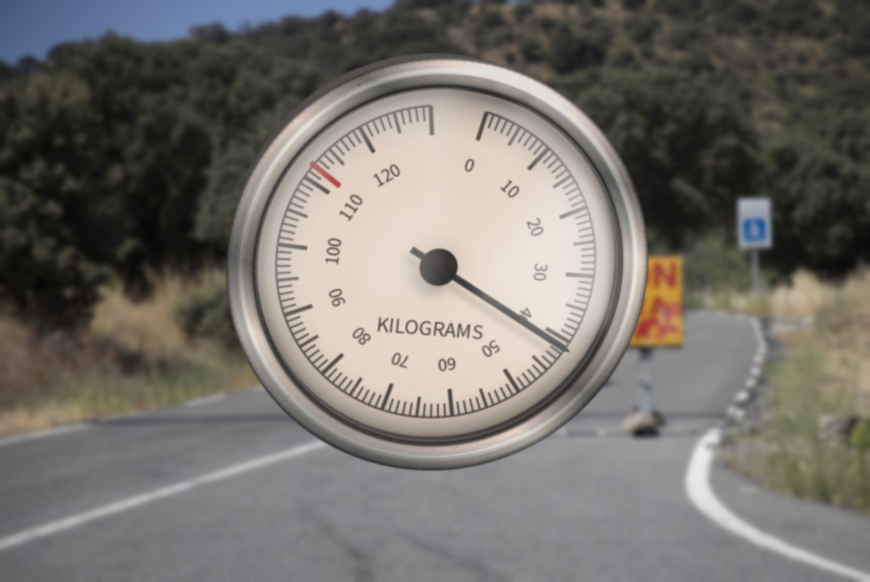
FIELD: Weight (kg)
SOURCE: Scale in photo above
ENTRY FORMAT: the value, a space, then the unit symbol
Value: 41 kg
